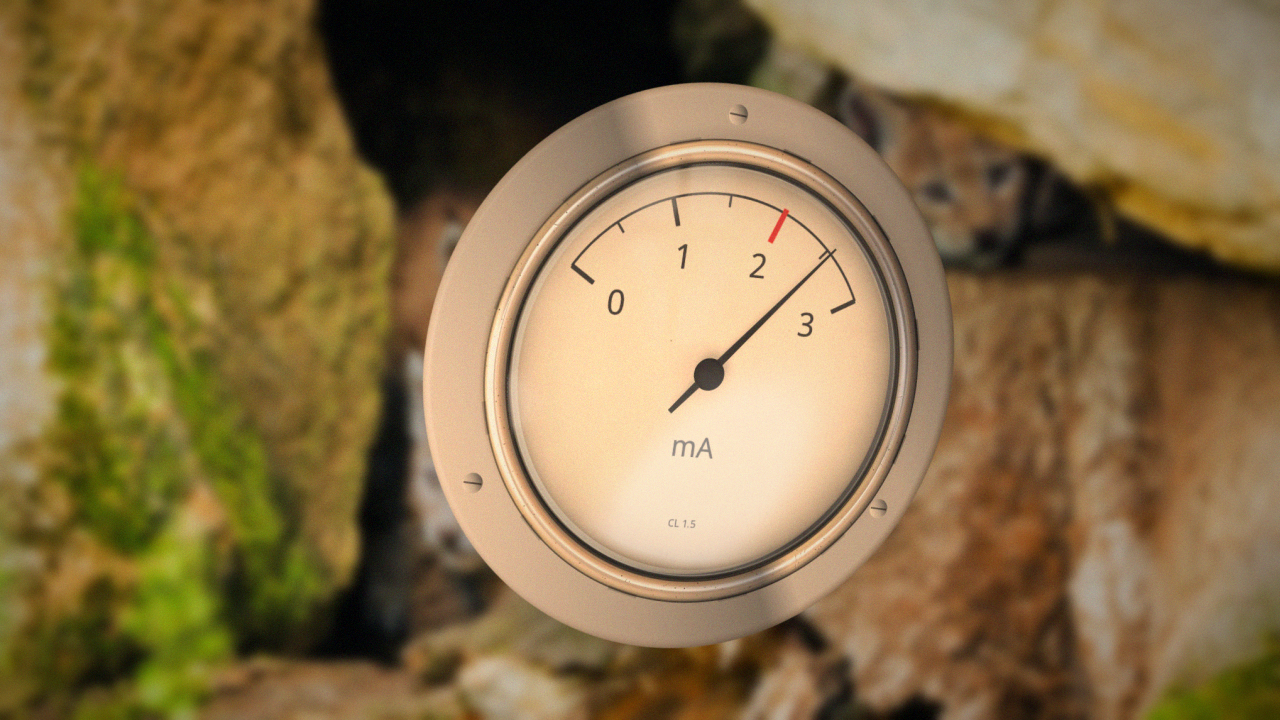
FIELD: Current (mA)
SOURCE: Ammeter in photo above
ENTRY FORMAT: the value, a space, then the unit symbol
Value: 2.5 mA
